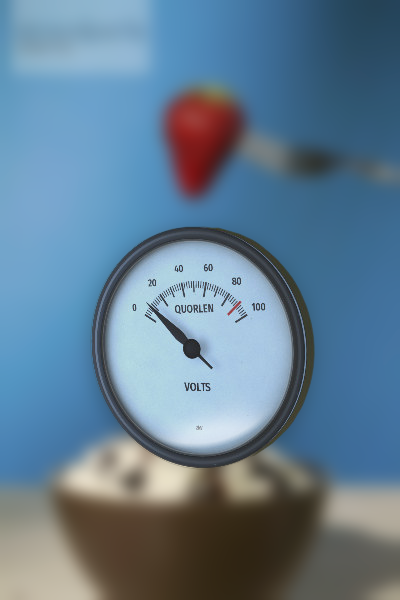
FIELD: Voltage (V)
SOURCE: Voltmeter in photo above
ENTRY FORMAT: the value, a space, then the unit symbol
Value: 10 V
